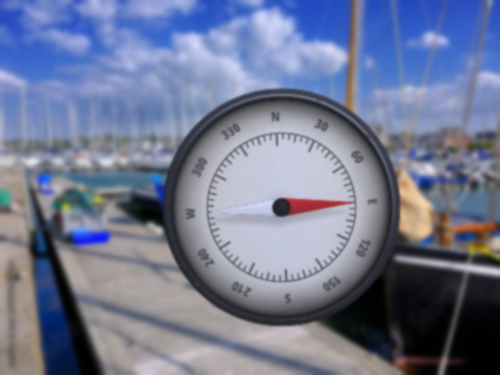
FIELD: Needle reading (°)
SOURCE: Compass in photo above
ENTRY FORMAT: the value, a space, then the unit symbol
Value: 90 °
